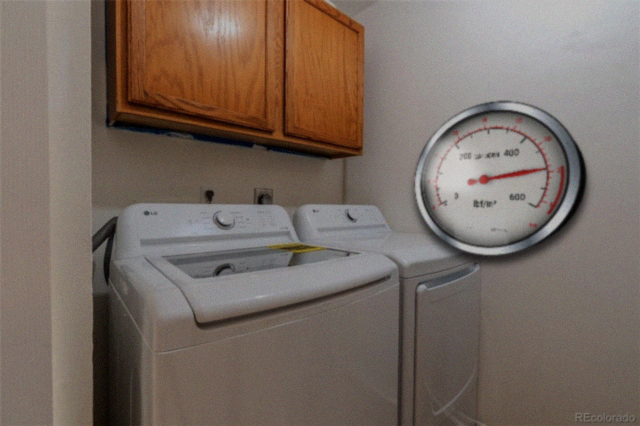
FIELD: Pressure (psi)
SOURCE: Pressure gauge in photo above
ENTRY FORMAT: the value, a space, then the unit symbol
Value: 500 psi
